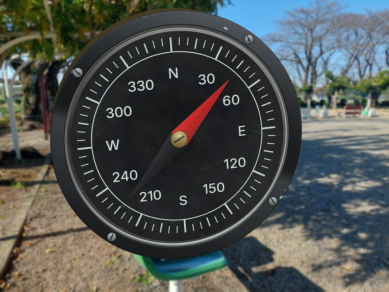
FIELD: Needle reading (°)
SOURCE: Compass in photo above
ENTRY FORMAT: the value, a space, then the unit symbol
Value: 45 °
